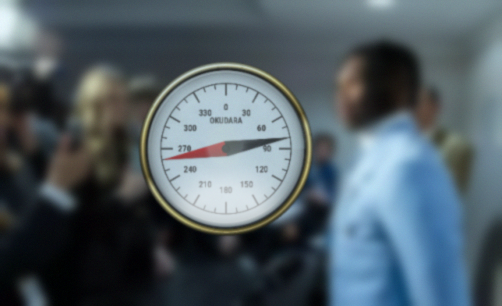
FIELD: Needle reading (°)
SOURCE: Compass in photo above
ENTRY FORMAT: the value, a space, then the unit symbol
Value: 260 °
